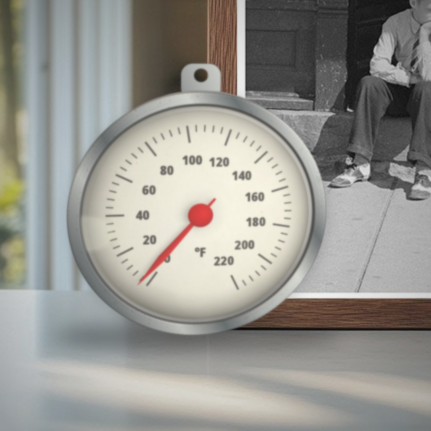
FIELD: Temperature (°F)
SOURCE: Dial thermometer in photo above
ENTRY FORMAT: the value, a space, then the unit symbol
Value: 4 °F
